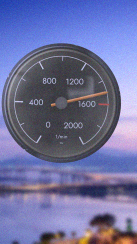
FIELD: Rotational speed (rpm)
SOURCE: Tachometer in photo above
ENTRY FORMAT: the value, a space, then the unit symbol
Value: 1500 rpm
